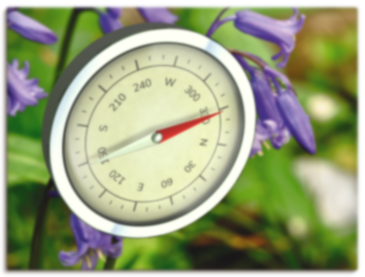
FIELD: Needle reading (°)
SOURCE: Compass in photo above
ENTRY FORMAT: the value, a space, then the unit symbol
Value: 330 °
